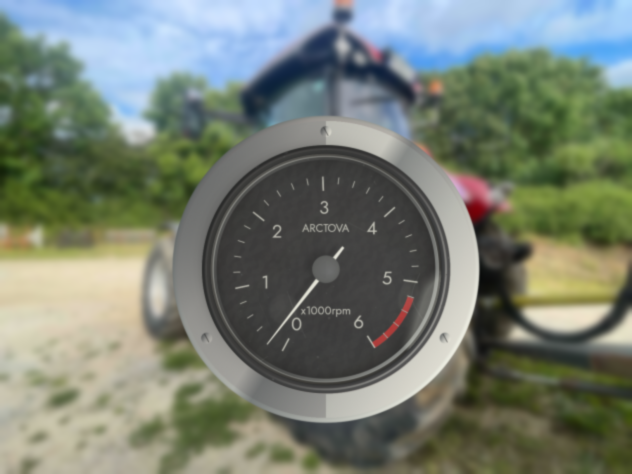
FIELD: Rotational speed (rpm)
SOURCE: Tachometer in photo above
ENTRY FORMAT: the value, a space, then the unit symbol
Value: 200 rpm
